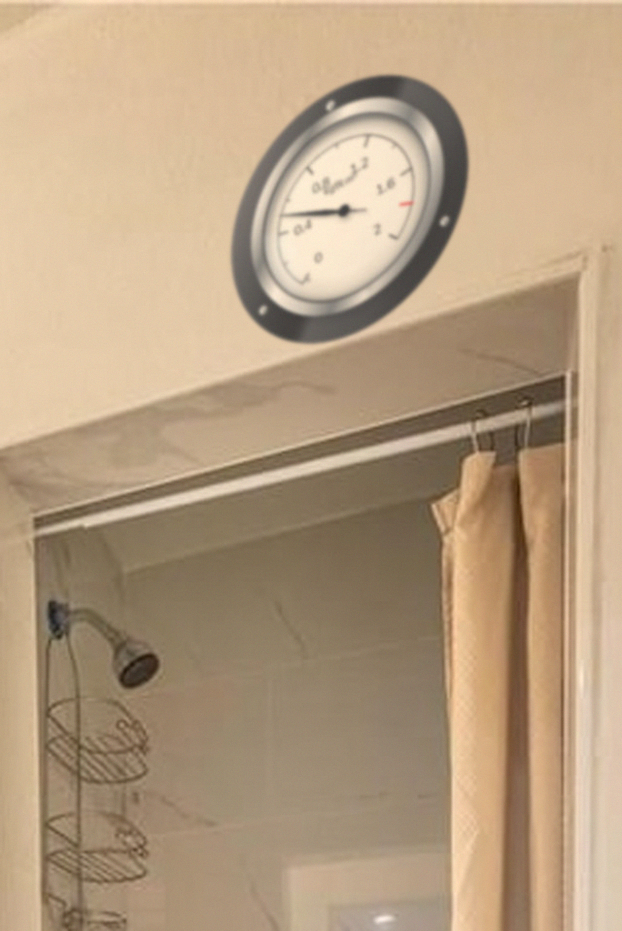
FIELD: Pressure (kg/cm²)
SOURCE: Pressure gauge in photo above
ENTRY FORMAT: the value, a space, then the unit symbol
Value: 0.5 kg/cm²
